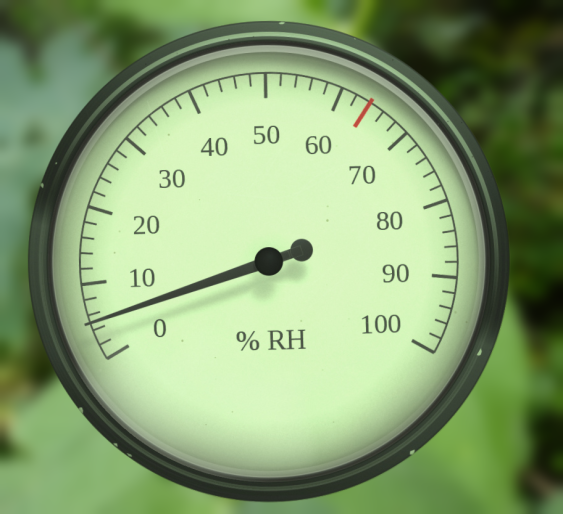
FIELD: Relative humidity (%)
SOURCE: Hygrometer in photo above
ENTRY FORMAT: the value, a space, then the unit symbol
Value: 5 %
